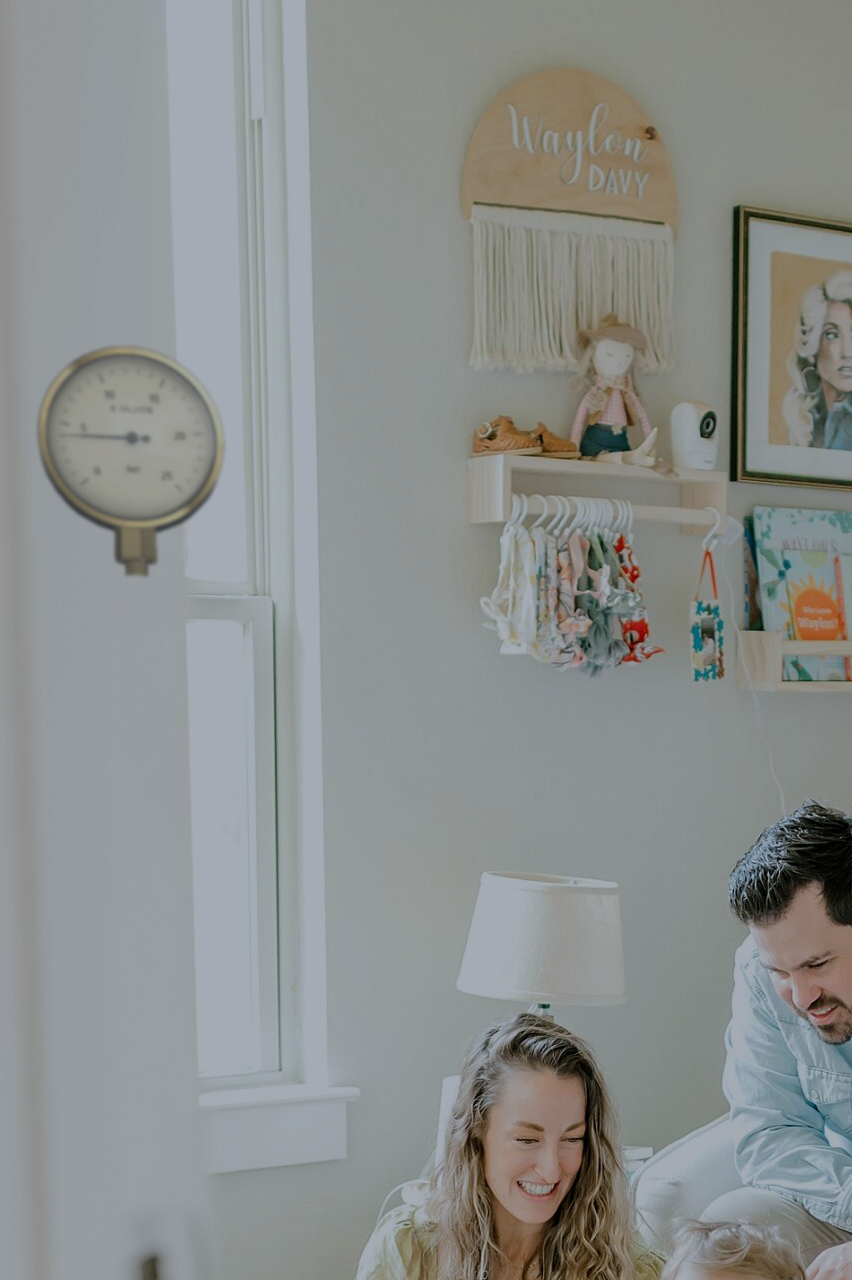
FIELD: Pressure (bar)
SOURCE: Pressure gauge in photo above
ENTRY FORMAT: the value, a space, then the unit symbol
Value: 4 bar
